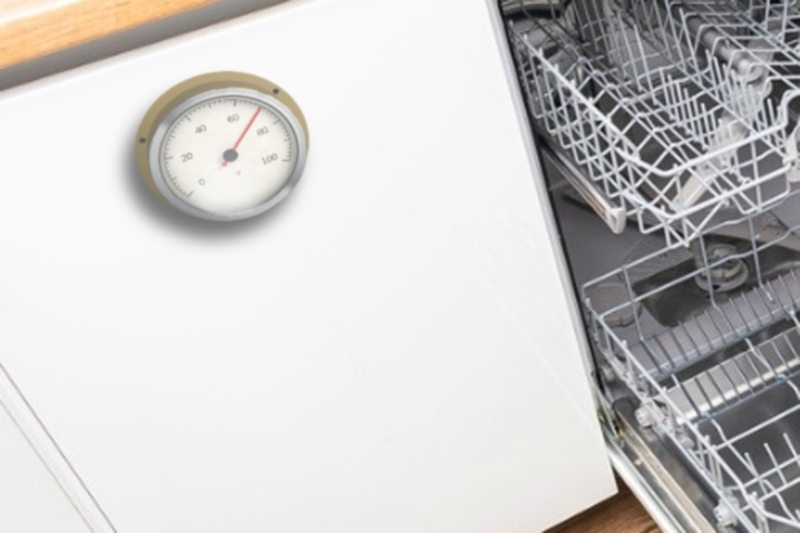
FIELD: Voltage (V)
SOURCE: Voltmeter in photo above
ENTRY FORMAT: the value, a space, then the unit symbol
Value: 70 V
